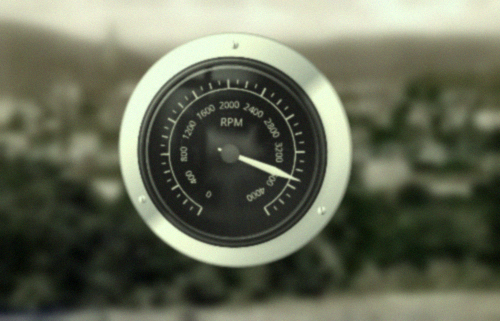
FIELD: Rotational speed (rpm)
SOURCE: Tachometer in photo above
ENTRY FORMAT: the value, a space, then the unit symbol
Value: 3500 rpm
